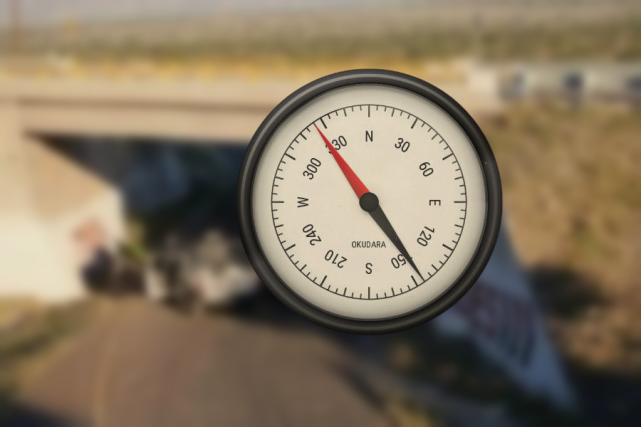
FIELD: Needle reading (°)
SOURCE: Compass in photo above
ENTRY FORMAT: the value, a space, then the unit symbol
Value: 325 °
